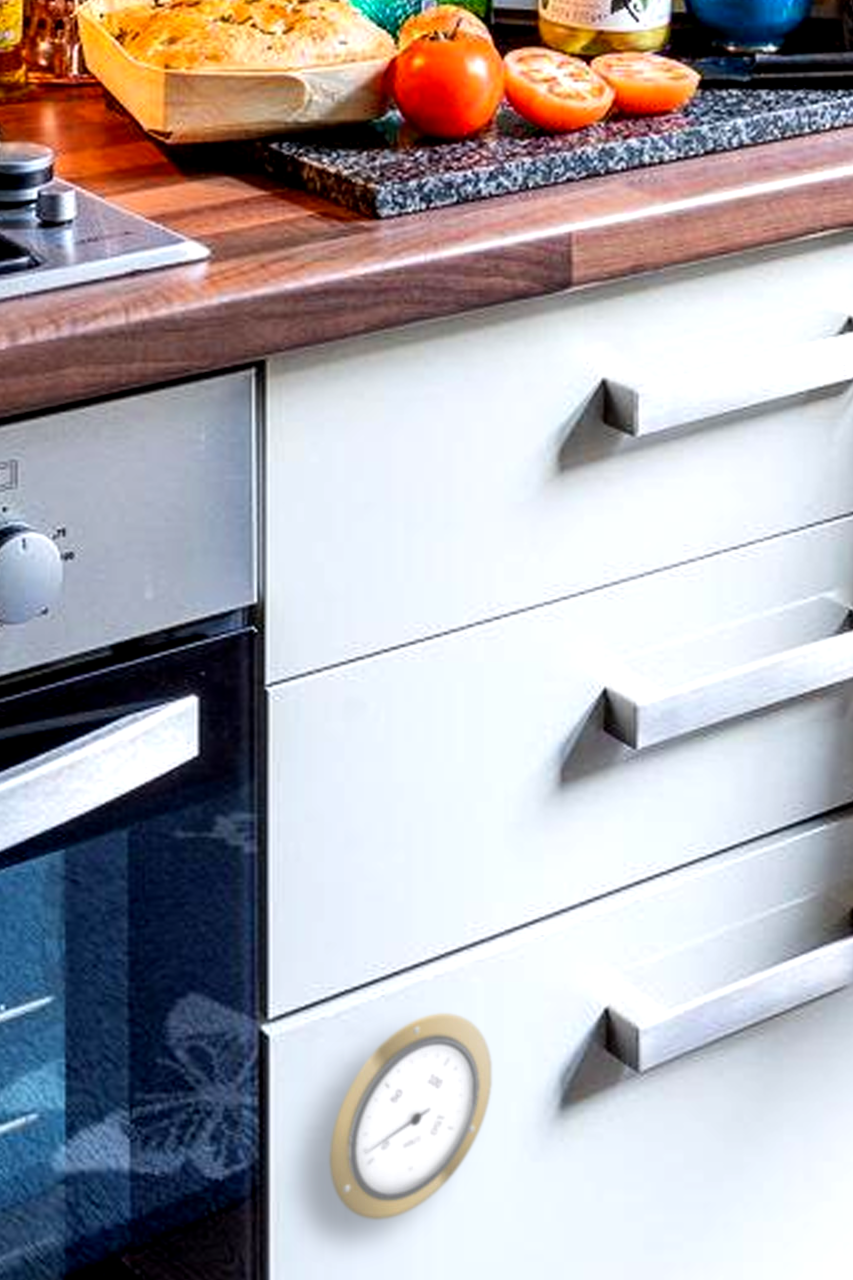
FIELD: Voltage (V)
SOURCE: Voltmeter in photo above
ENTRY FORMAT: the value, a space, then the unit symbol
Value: 10 V
